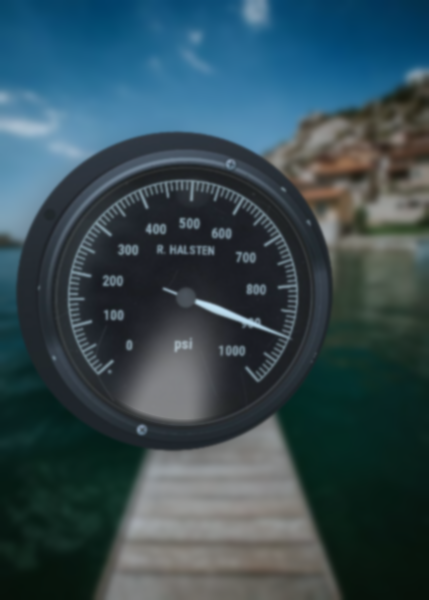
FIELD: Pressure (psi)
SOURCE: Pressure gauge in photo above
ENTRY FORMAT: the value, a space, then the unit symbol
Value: 900 psi
